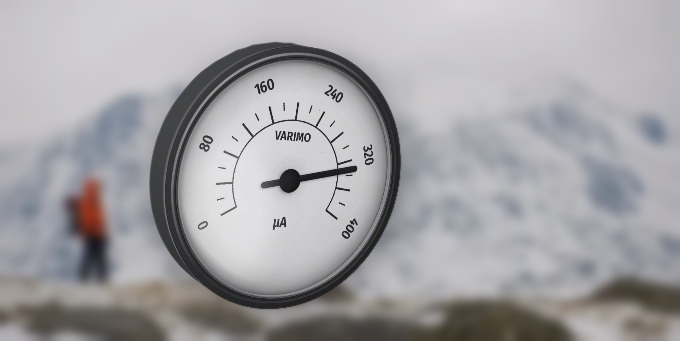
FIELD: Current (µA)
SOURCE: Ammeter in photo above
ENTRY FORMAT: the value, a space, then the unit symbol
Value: 330 µA
